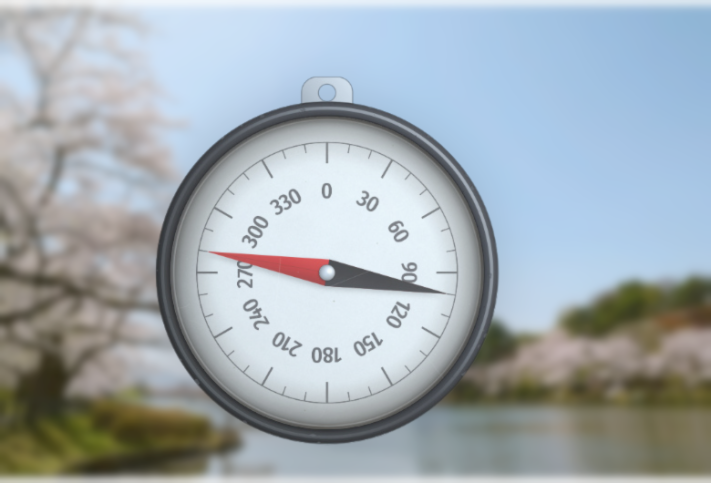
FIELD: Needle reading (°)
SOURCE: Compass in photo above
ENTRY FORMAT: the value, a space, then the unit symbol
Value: 280 °
